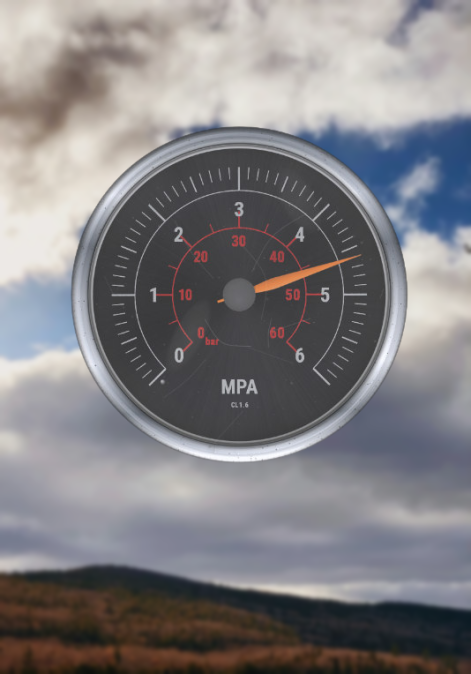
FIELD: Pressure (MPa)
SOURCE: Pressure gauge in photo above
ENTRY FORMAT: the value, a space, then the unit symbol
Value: 4.6 MPa
